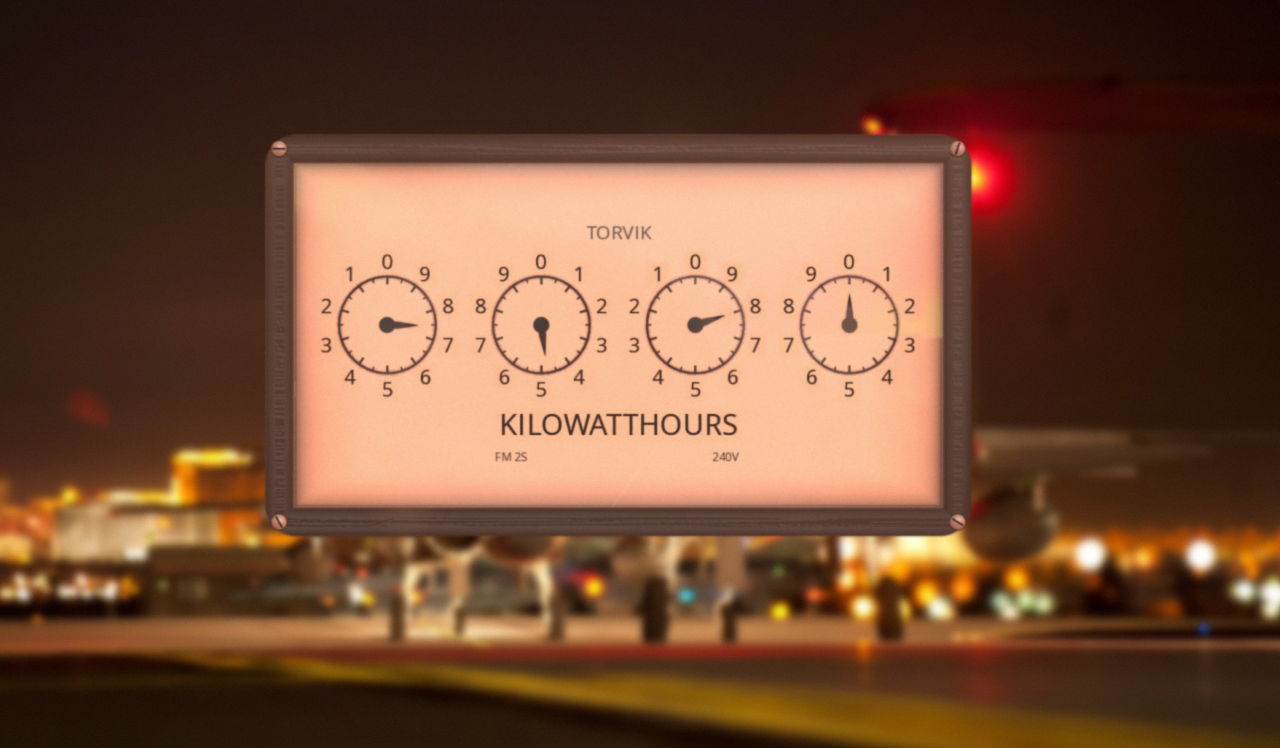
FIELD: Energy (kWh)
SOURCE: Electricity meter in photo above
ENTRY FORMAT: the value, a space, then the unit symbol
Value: 7480 kWh
